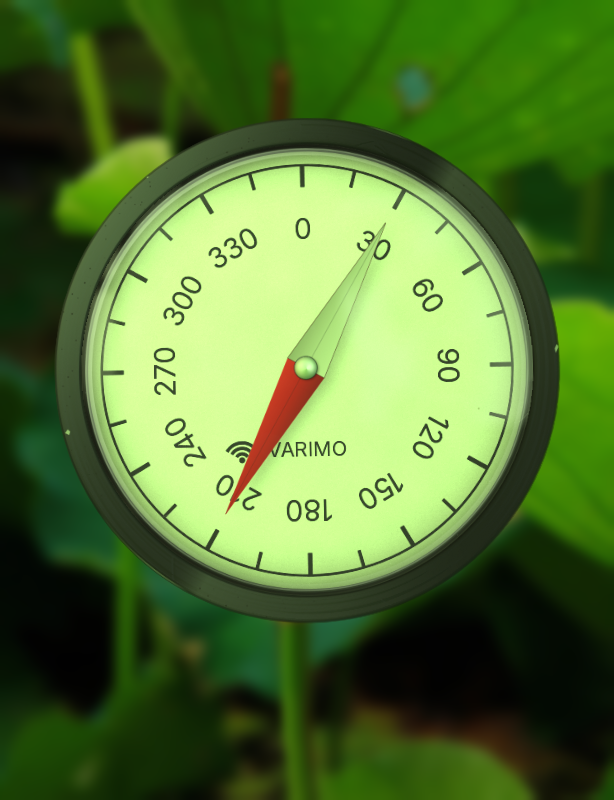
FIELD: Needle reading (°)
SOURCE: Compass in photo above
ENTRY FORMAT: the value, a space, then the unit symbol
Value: 210 °
